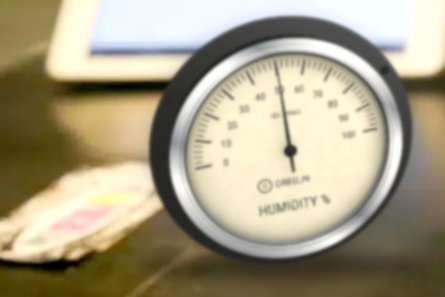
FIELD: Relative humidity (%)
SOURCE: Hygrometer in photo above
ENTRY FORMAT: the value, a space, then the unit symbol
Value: 50 %
